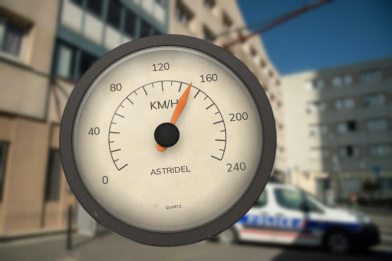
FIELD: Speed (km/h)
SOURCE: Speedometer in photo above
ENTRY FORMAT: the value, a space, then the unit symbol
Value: 150 km/h
